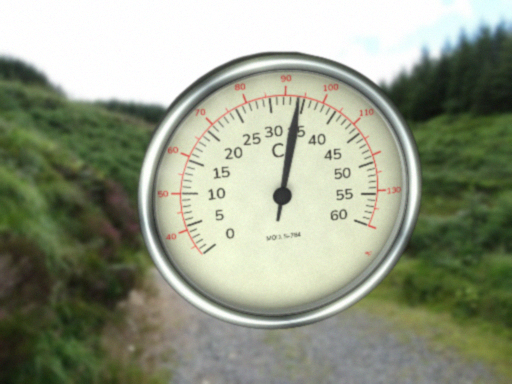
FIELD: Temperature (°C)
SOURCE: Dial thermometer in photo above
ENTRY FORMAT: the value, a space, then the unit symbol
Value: 34 °C
